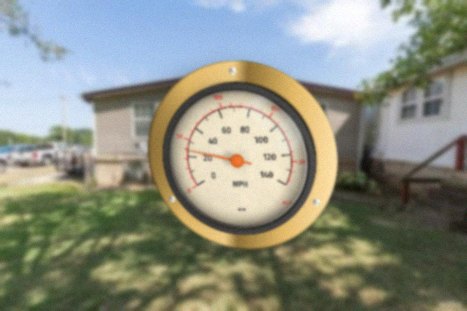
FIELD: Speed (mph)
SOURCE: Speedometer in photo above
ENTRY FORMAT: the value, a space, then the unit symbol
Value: 25 mph
